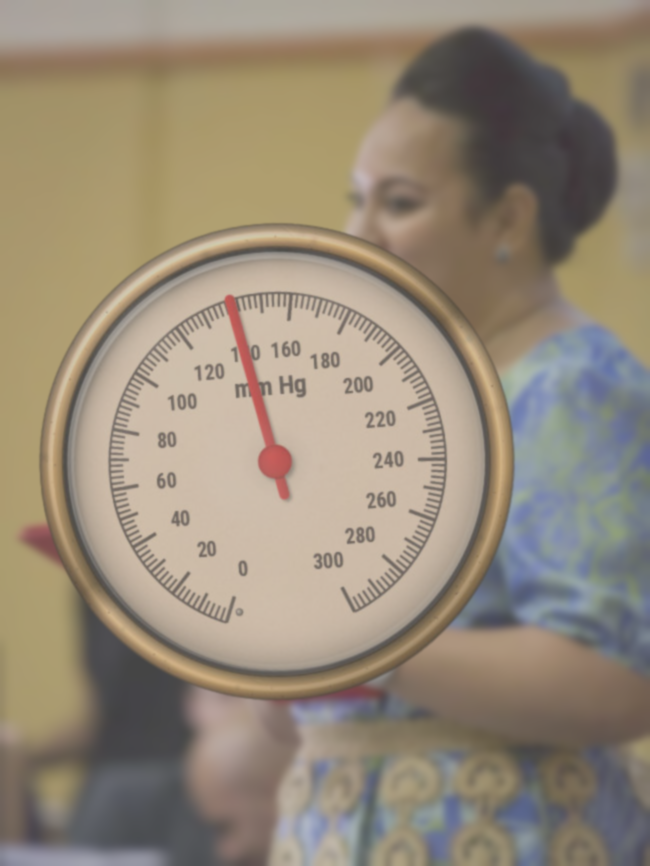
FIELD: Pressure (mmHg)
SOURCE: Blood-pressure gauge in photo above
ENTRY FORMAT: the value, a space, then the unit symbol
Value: 140 mmHg
